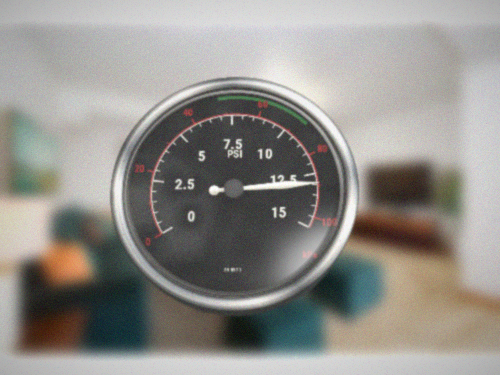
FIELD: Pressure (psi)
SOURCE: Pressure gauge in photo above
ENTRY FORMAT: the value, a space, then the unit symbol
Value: 13 psi
